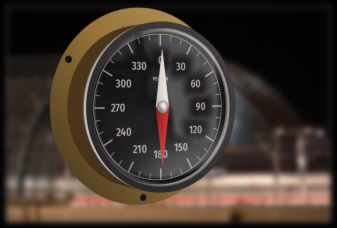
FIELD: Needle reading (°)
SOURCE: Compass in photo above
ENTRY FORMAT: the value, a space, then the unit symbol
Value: 180 °
